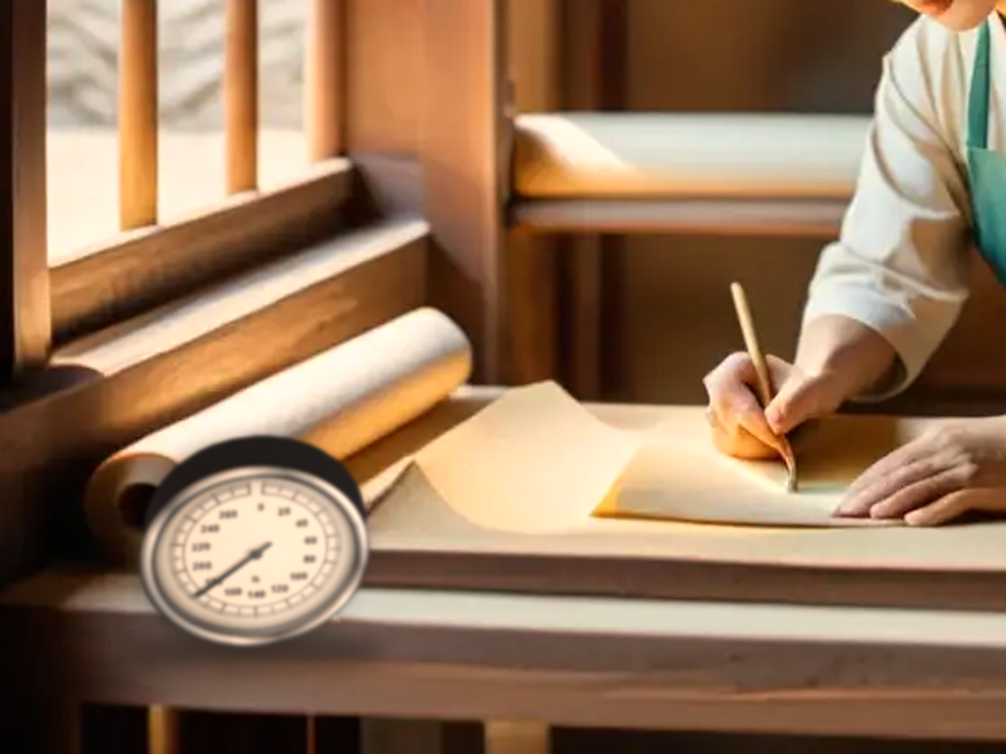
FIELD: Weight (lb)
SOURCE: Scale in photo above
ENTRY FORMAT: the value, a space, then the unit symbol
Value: 180 lb
